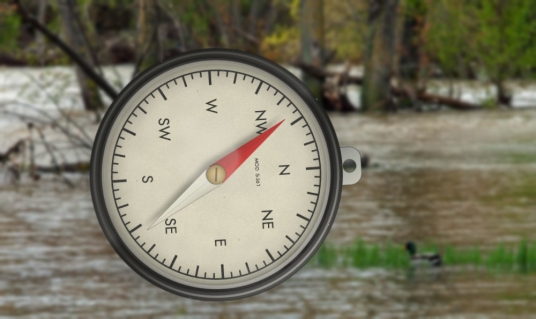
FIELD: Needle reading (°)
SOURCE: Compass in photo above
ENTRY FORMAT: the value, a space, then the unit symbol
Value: 325 °
